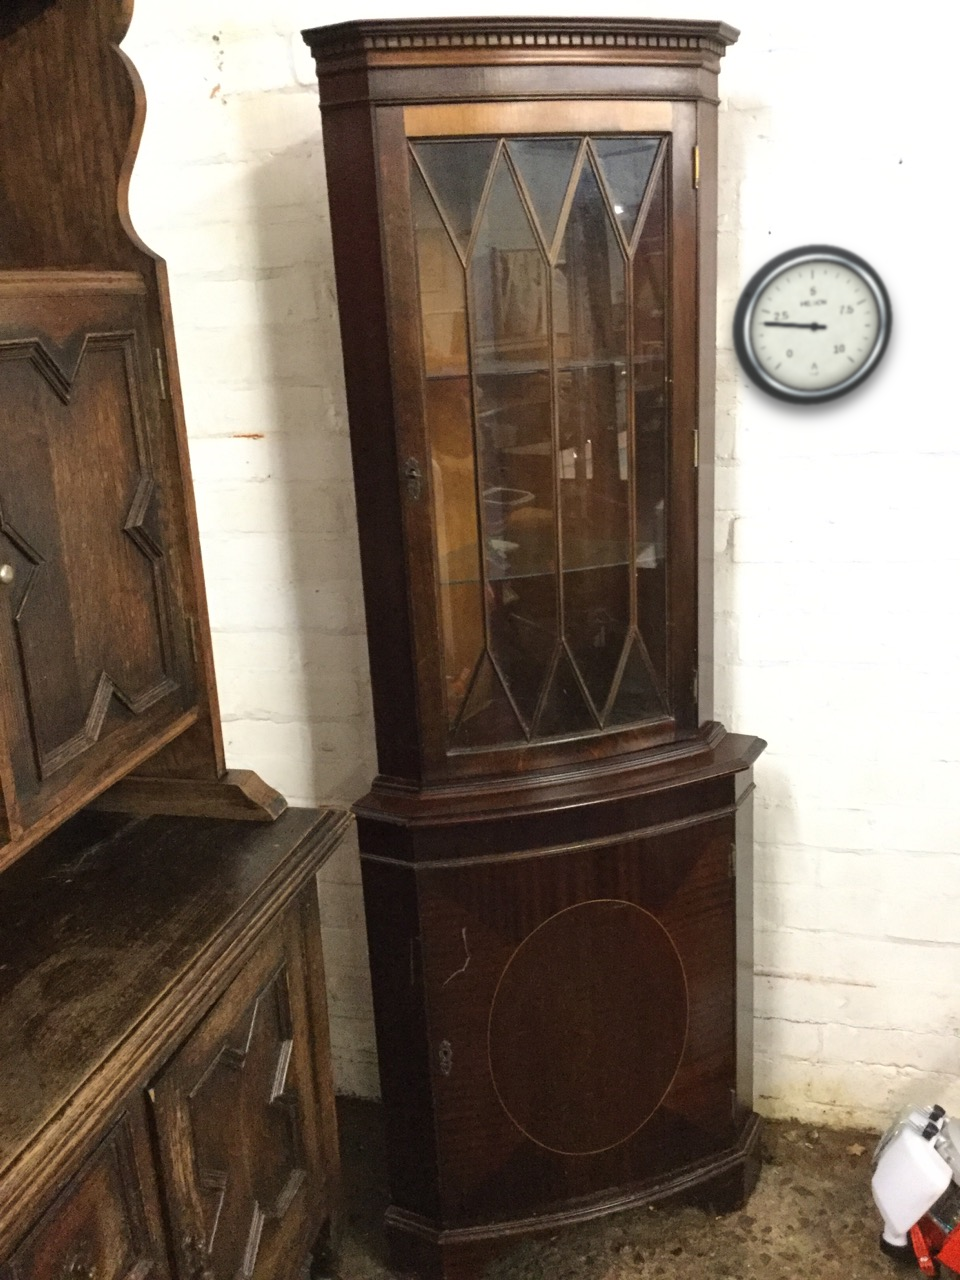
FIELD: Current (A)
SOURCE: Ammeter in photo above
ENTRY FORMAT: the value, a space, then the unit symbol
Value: 2 A
